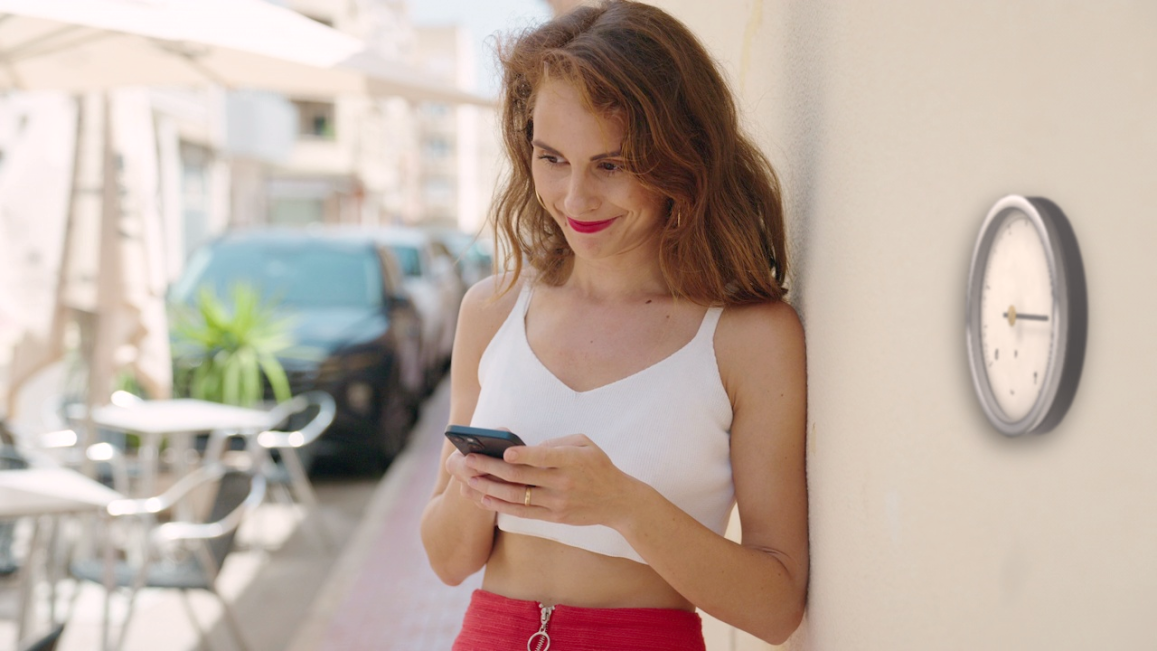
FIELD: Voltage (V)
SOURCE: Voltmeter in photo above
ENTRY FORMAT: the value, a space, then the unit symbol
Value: 0.8 V
